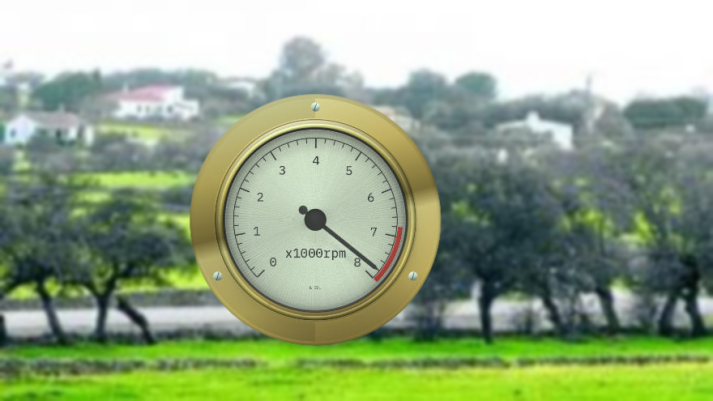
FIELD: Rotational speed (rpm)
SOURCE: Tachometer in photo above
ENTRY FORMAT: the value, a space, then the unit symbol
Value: 7800 rpm
